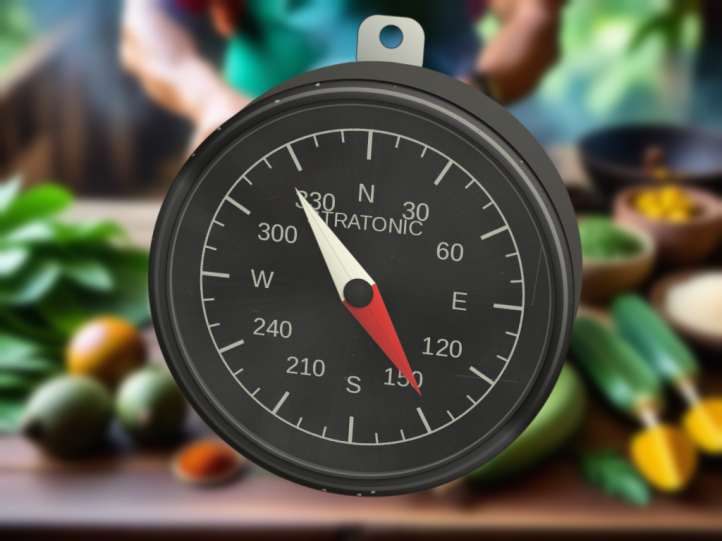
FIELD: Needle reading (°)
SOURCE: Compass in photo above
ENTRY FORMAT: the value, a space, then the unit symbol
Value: 145 °
